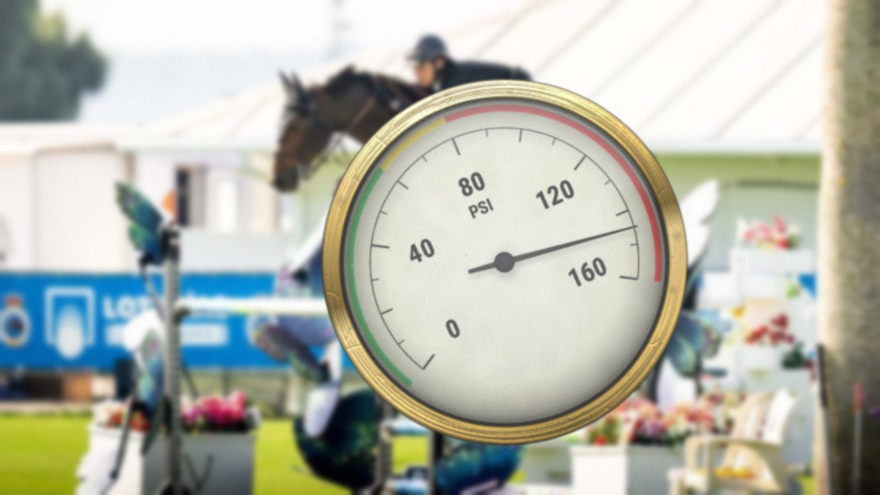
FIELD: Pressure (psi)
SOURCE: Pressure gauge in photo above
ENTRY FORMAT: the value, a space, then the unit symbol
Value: 145 psi
